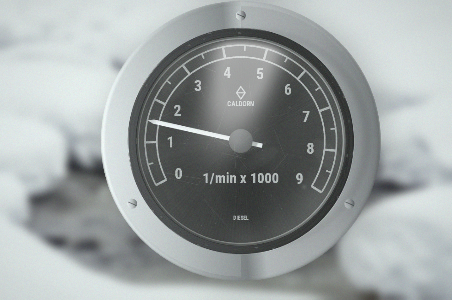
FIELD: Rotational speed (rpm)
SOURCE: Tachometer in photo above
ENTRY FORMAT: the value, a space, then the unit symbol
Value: 1500 rpm
